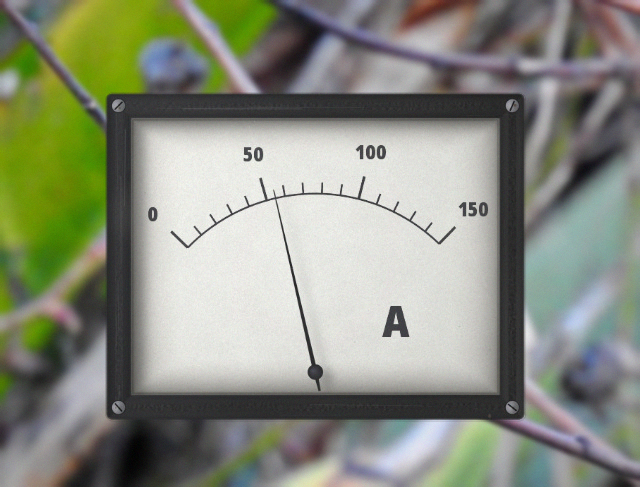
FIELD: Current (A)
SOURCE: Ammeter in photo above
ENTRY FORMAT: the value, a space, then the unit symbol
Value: 55 A
